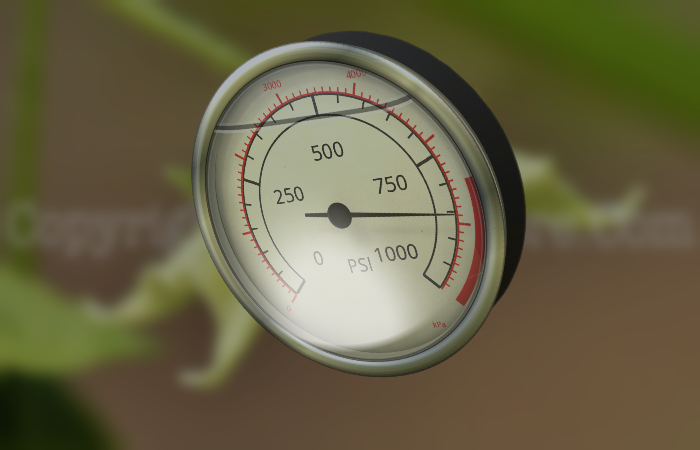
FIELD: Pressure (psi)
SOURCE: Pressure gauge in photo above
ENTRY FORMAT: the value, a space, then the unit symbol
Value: 850 psi
